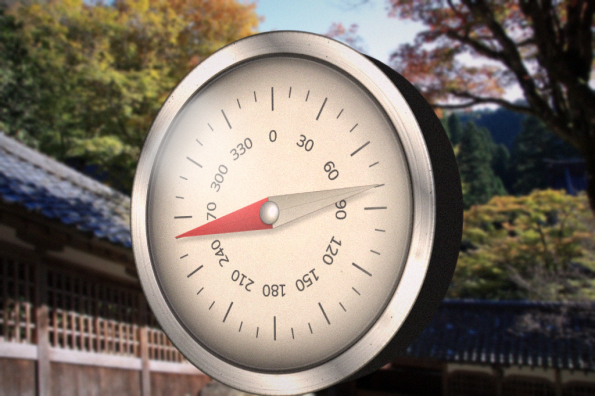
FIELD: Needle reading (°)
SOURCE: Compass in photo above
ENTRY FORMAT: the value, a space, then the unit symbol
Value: 260 °
